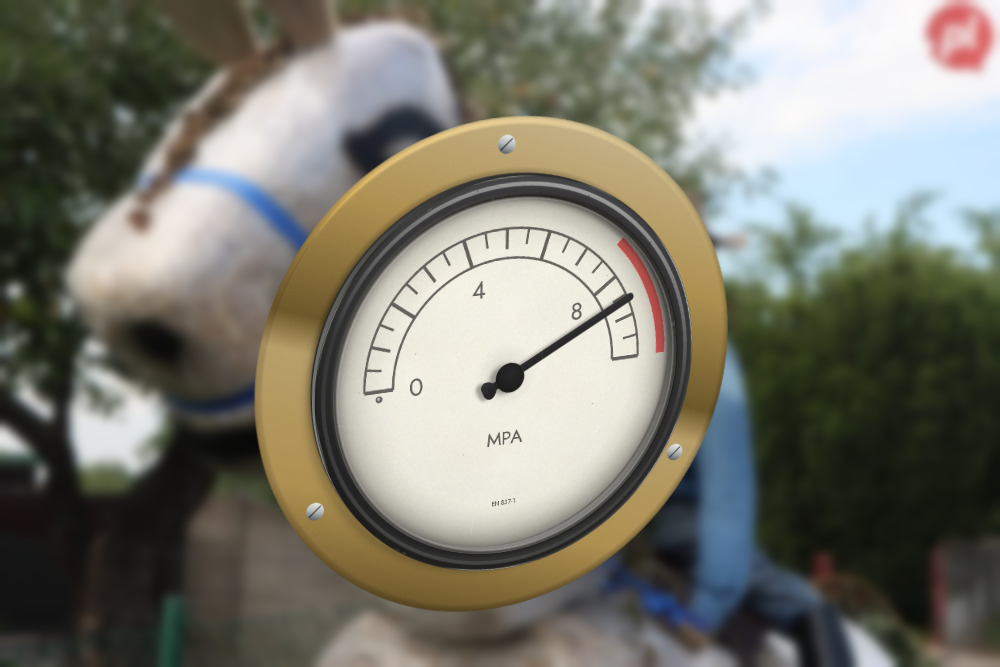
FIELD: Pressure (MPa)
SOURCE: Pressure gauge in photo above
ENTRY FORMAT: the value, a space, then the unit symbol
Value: 8.5 MPa
